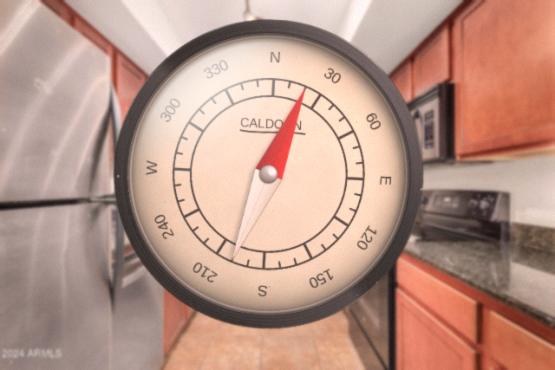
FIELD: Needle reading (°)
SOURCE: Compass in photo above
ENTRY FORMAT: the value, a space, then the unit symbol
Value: 20 °
